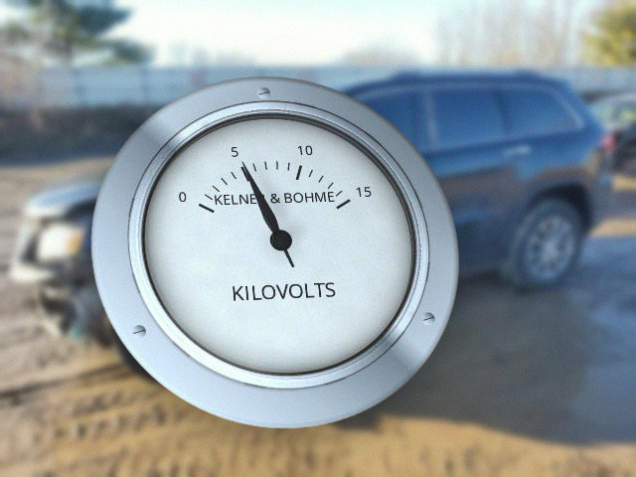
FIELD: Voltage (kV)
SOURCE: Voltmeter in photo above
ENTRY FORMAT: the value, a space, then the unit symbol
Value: 5 kV
